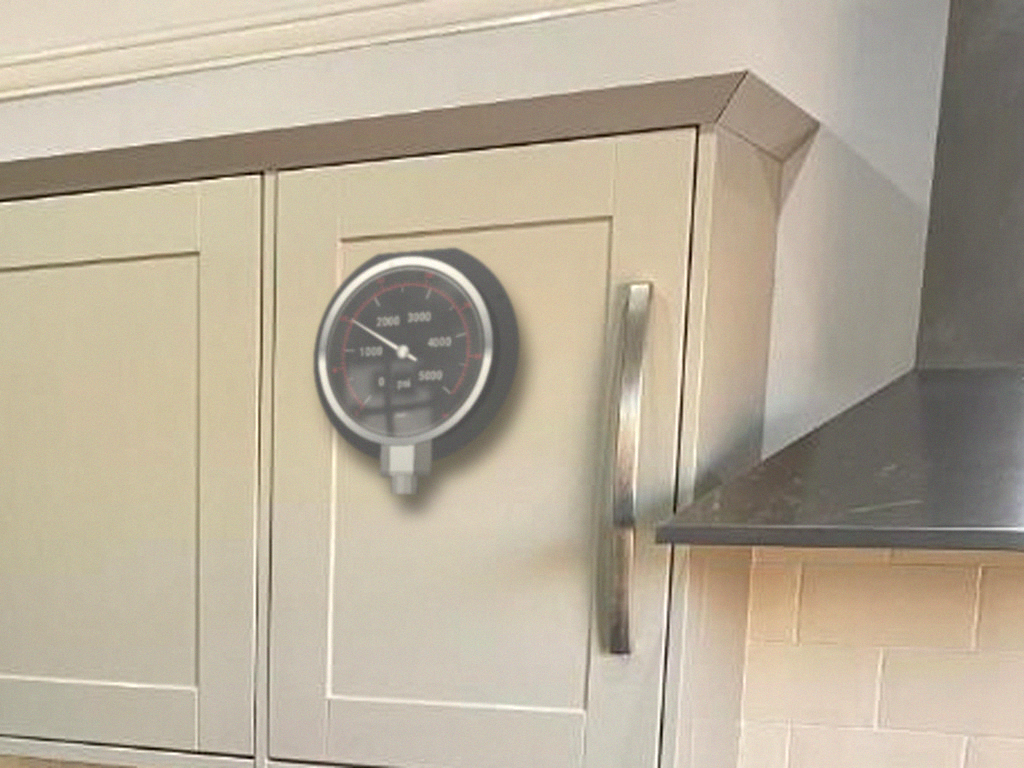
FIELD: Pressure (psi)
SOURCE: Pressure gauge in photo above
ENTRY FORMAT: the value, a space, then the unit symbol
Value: 1500 psi
